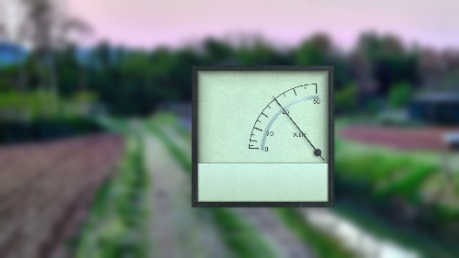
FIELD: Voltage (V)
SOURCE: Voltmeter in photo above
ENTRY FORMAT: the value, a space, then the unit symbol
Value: 40 V
